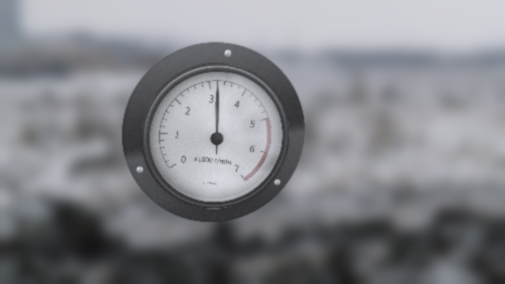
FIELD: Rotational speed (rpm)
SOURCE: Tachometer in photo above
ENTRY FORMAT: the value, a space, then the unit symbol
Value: 3200 rpm
